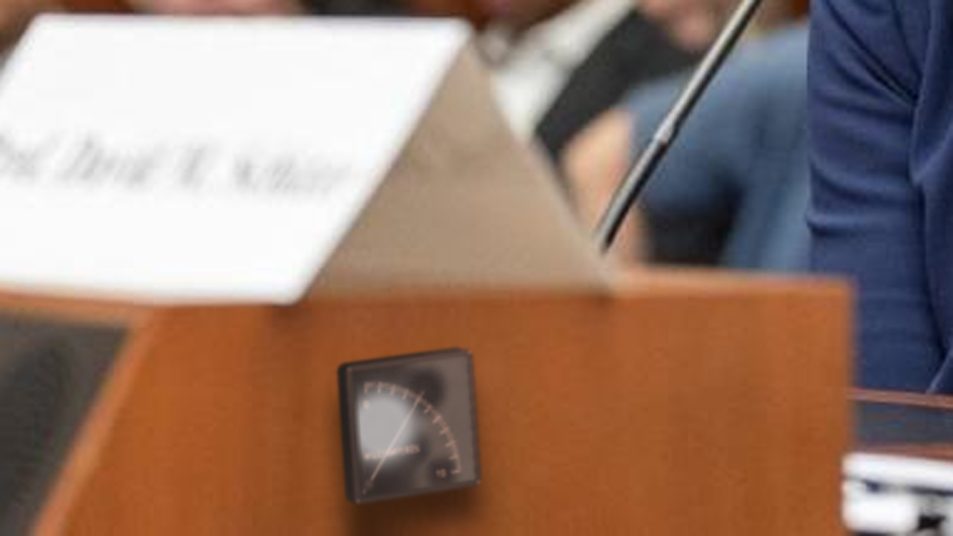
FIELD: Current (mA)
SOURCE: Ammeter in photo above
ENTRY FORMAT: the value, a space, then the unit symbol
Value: 4 mA
